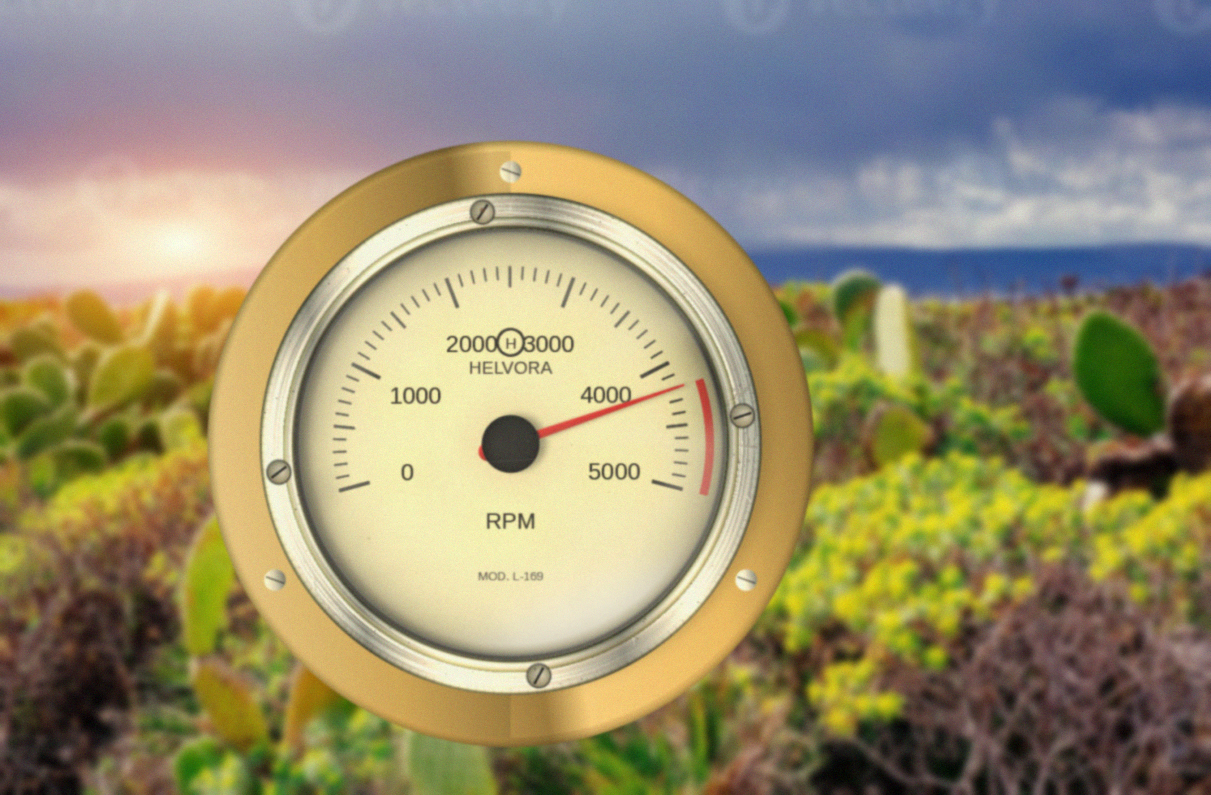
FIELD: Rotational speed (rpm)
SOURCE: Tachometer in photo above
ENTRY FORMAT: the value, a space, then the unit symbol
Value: 4200 rpm
